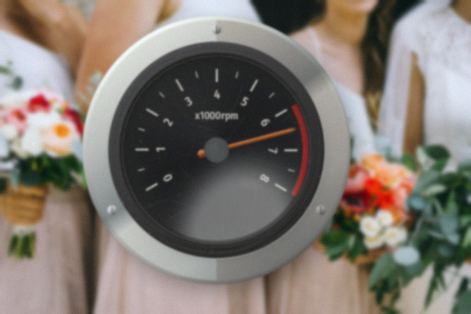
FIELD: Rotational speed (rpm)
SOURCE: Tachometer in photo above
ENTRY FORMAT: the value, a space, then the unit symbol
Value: 6500 rpm
